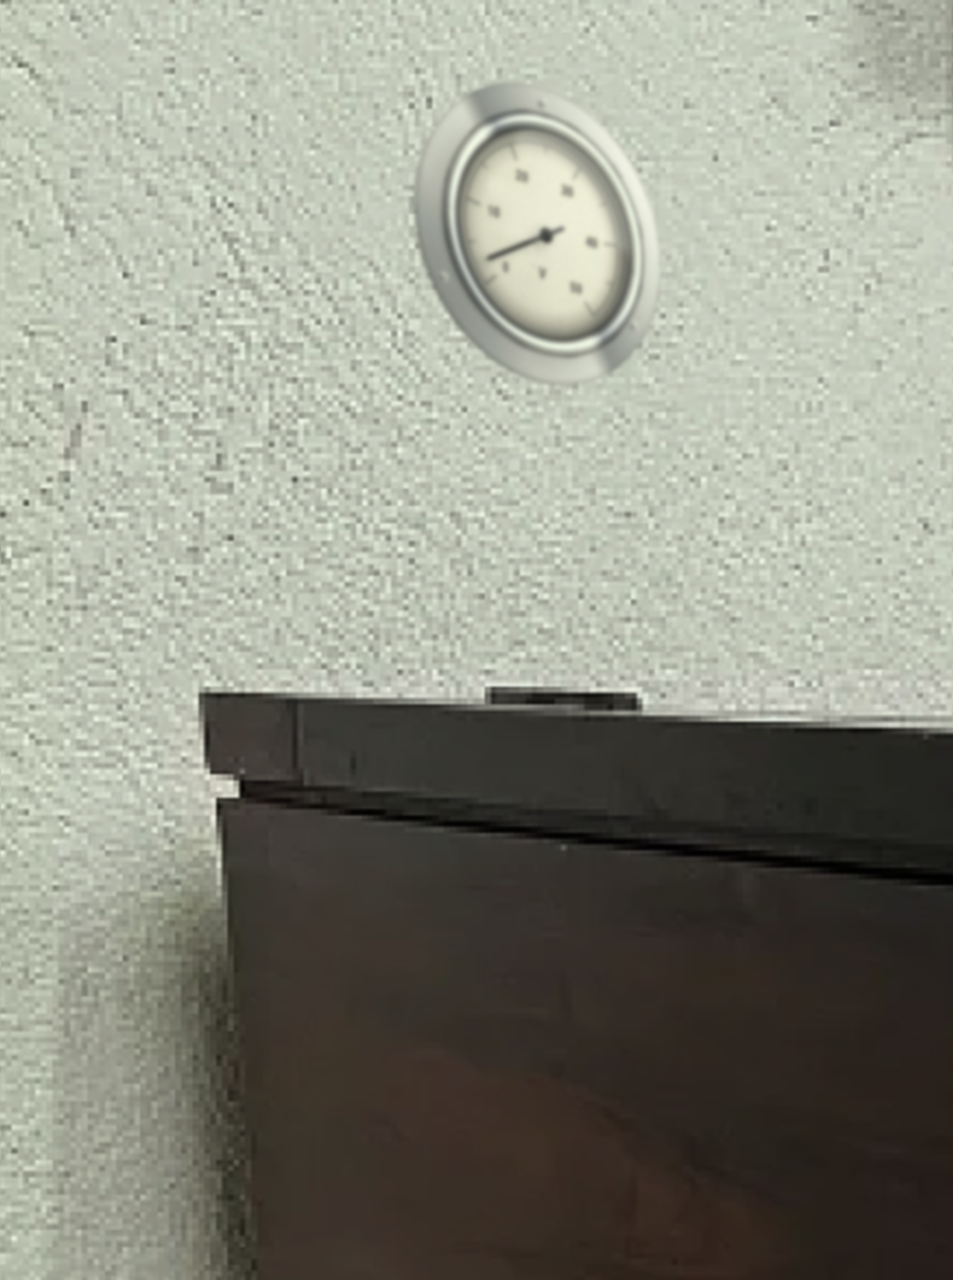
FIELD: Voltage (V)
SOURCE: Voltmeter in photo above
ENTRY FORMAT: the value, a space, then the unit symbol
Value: 2.5 V
